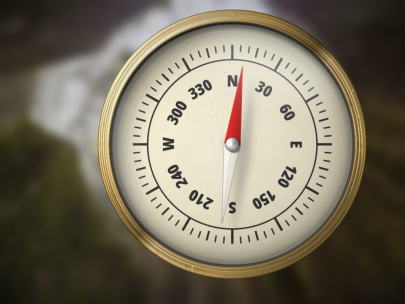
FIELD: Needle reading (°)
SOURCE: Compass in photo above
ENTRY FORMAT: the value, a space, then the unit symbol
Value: 7.5 °
